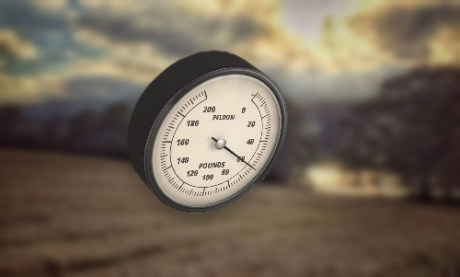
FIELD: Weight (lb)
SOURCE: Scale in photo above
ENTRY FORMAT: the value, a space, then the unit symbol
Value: 60 lb
